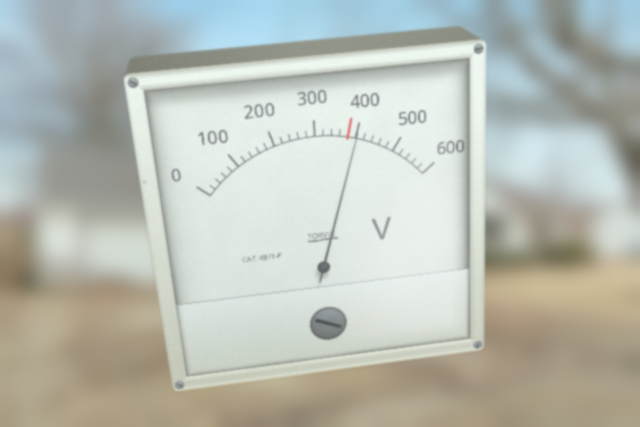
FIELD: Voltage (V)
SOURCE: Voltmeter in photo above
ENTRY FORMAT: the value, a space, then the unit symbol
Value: 400 V
